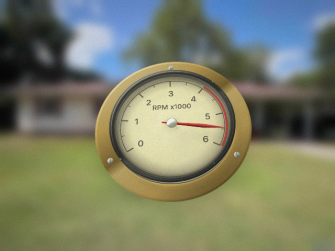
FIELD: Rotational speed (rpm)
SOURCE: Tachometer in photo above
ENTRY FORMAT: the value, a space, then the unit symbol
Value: 5500 rpm
